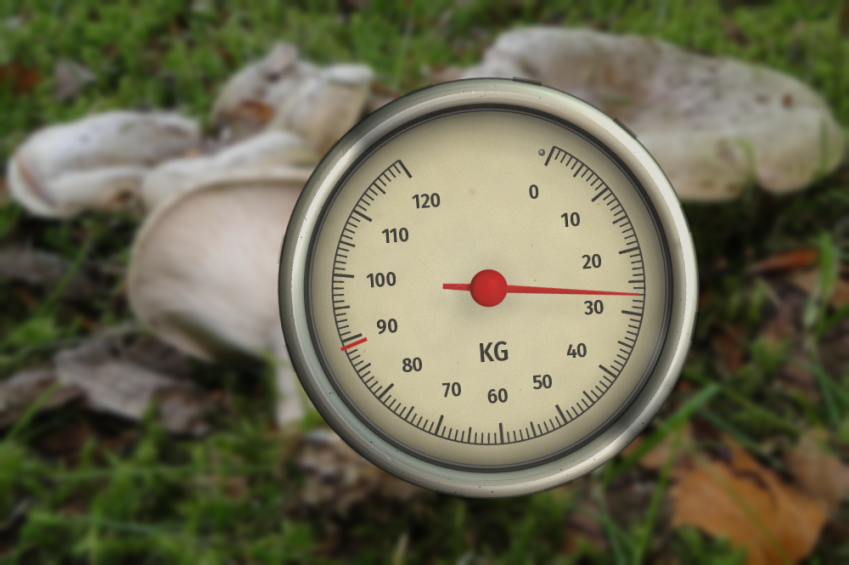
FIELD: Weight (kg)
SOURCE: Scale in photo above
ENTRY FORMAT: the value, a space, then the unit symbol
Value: 27 kg
